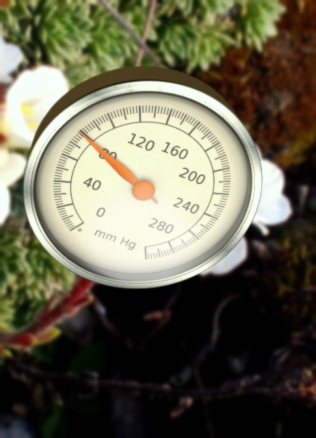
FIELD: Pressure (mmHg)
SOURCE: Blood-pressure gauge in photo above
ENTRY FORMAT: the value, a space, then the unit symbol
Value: 80 mmHg
